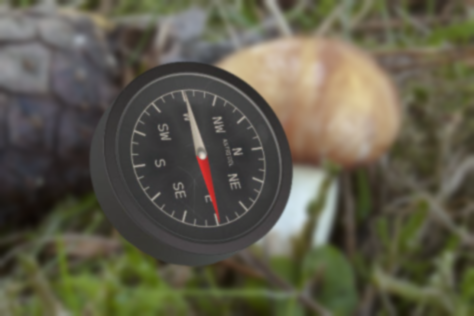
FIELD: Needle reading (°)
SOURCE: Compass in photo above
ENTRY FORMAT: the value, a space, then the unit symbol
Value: 90 °
